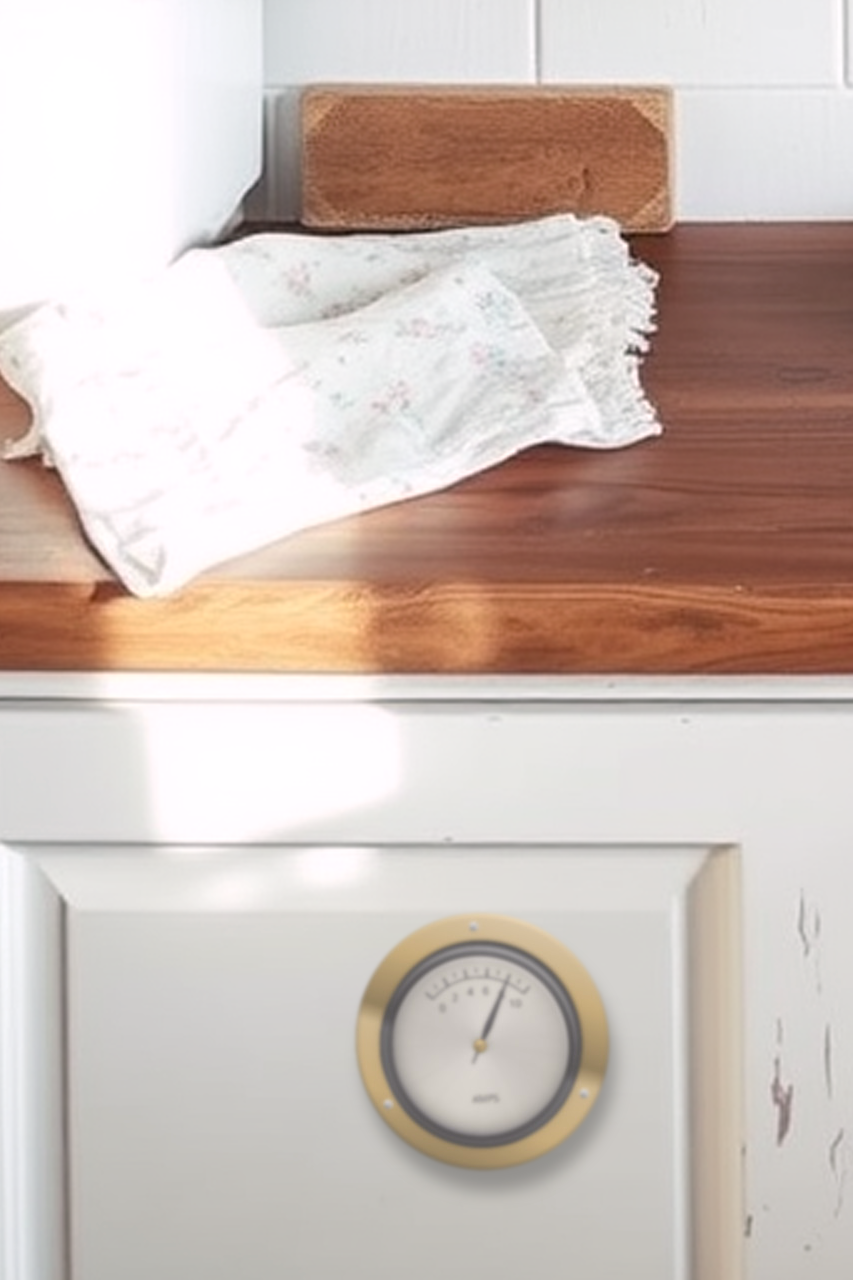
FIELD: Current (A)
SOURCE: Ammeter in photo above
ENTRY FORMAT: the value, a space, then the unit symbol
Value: 8 A
